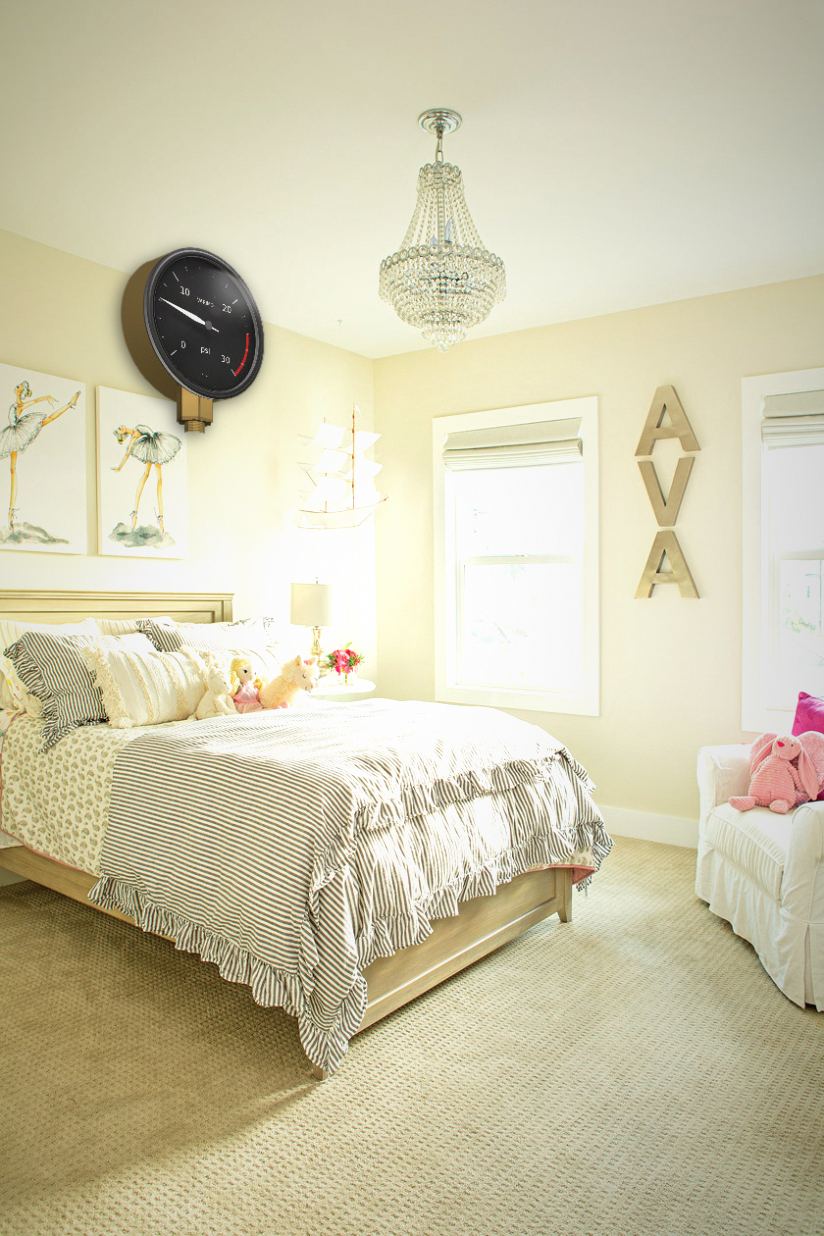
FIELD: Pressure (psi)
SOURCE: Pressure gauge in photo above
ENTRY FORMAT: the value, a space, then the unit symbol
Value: 6 psi
